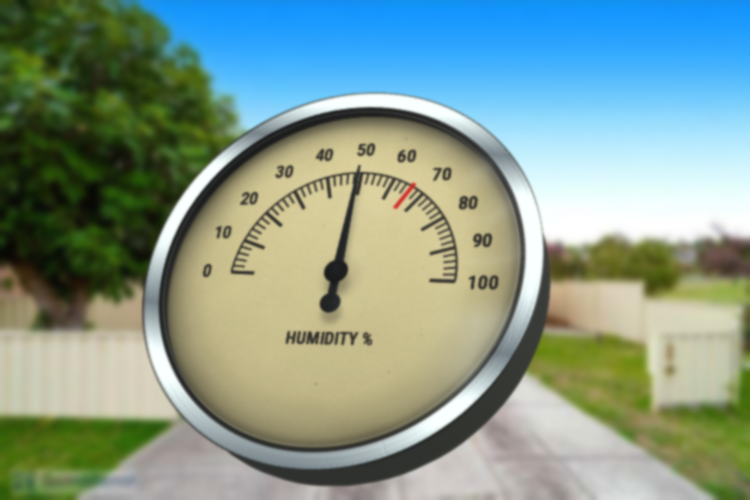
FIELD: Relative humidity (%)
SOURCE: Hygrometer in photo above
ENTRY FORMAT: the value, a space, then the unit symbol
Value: 50 %
